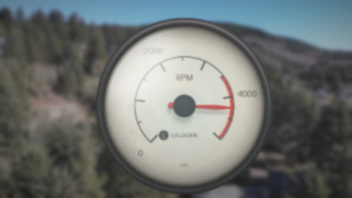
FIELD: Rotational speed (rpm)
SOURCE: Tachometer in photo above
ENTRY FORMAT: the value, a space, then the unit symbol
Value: 4250 rpm
